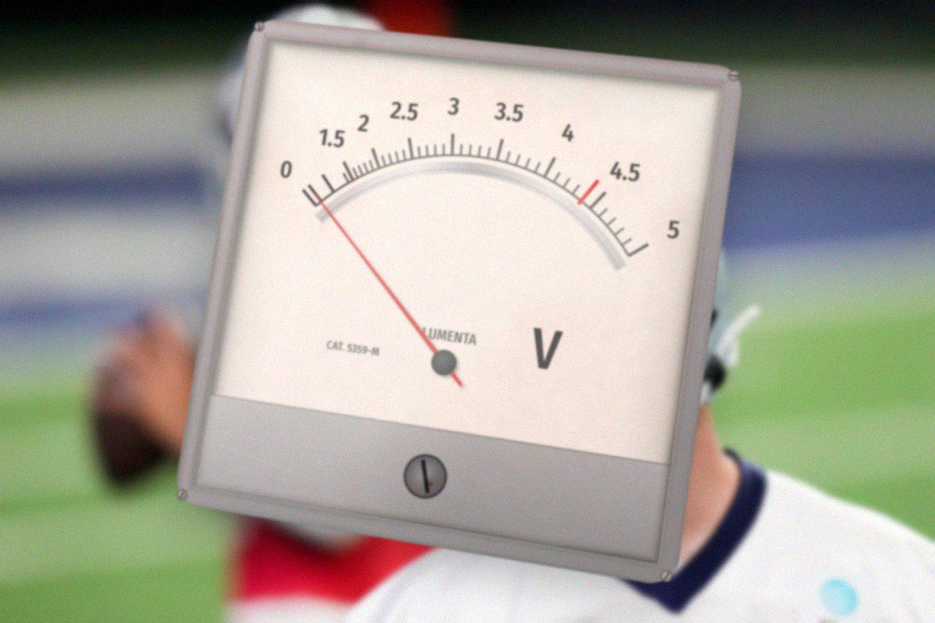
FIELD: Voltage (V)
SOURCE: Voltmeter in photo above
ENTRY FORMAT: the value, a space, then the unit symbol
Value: 0.5 V
